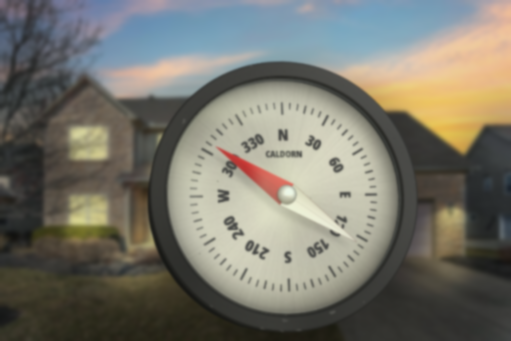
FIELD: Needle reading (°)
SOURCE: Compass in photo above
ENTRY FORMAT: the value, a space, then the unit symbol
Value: 305 °
